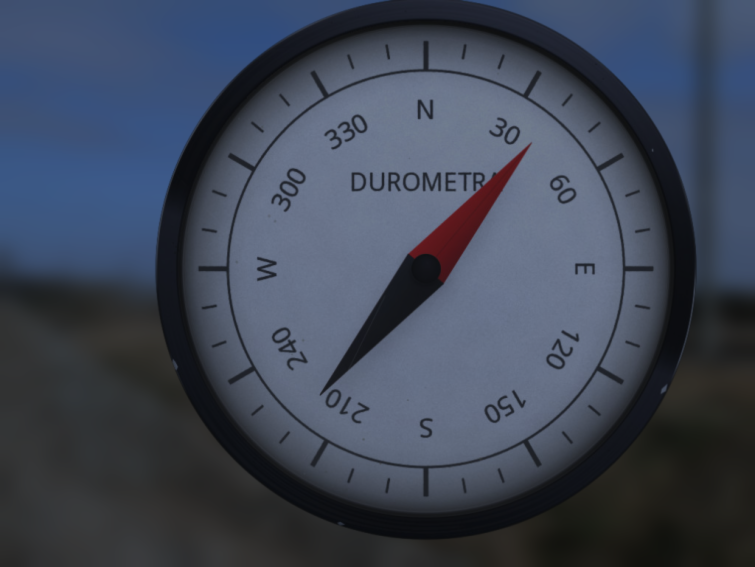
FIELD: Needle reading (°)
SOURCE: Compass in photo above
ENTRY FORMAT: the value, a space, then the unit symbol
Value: 40 °
